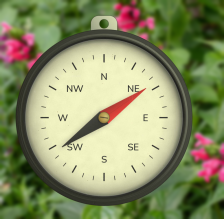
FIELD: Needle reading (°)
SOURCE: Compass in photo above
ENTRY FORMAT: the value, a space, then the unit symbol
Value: 55 °
